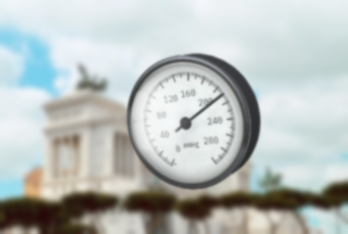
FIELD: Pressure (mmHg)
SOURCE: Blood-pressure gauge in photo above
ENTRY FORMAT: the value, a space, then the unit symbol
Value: 210 mmHg
